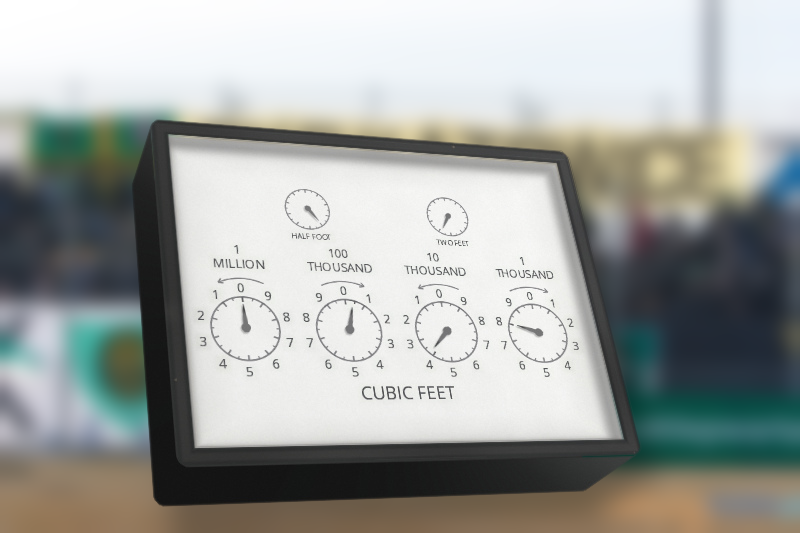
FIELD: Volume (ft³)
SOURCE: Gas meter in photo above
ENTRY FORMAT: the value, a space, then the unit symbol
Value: 3800 ft³
